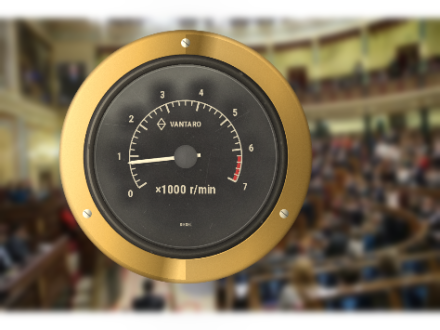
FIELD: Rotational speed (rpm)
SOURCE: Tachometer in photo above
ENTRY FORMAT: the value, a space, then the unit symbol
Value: 800 rpm
